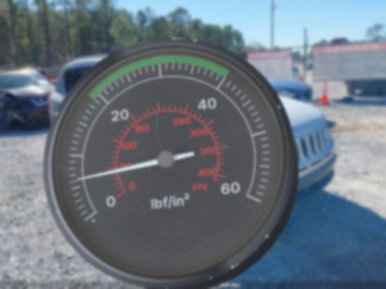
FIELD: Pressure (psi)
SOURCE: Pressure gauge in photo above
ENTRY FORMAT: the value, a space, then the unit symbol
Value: 6 psi
